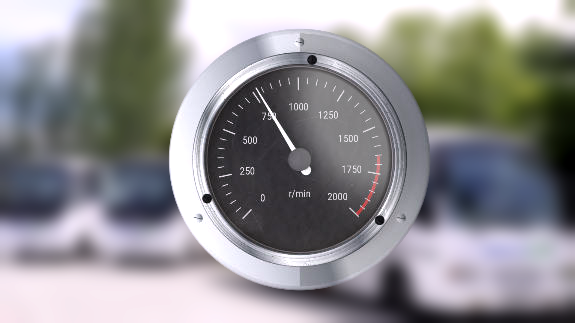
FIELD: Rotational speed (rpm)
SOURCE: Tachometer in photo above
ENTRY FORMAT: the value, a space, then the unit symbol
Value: 775 rpm
